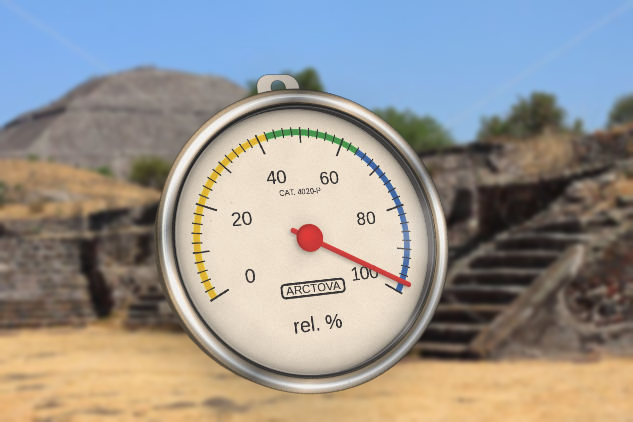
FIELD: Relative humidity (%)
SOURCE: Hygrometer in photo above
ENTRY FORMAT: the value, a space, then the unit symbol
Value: 98 %
